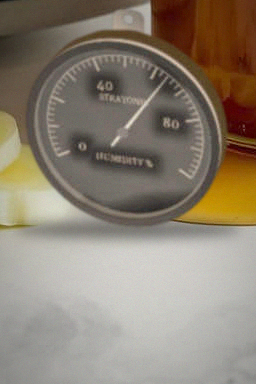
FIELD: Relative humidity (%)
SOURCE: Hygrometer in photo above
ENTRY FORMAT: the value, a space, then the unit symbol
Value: 64 %
